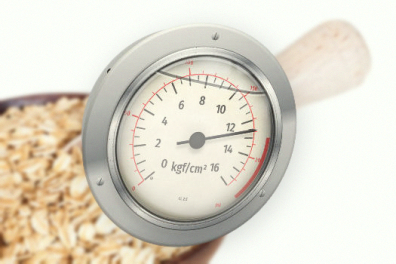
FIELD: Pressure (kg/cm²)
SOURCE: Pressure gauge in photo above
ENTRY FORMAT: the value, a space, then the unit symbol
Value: 12.5 kg/cm²
